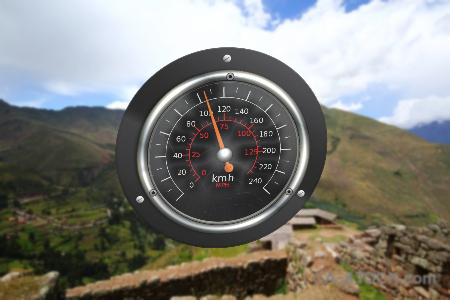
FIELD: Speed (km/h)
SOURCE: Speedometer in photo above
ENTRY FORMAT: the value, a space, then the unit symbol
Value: 105 km/h
